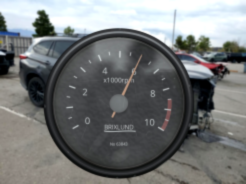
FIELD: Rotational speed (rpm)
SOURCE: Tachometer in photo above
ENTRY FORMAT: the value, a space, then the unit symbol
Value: 6000 rpm
